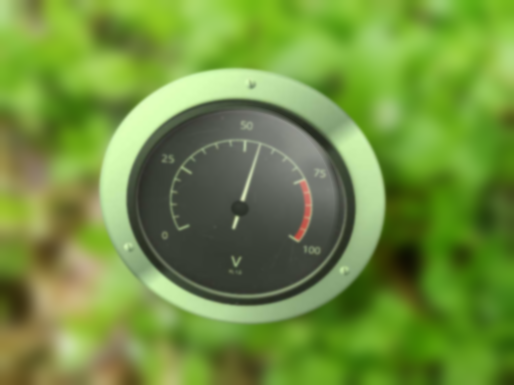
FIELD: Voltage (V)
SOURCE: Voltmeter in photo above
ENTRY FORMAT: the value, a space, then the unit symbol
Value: 55 V
